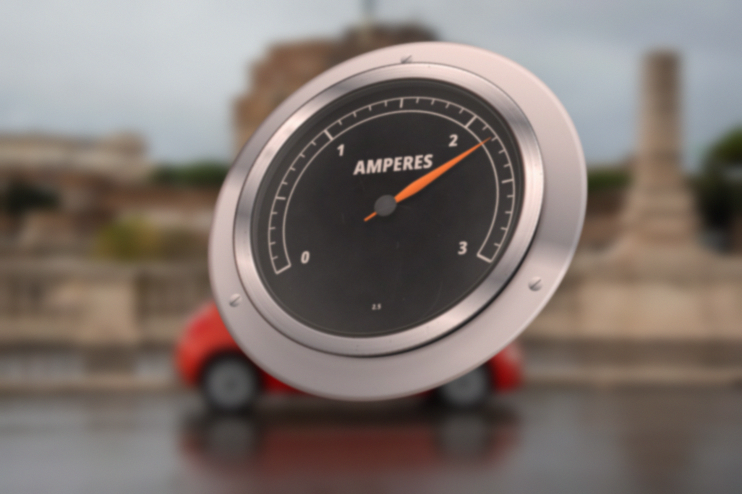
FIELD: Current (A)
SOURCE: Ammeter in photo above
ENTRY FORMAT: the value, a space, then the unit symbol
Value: 2.2 A
